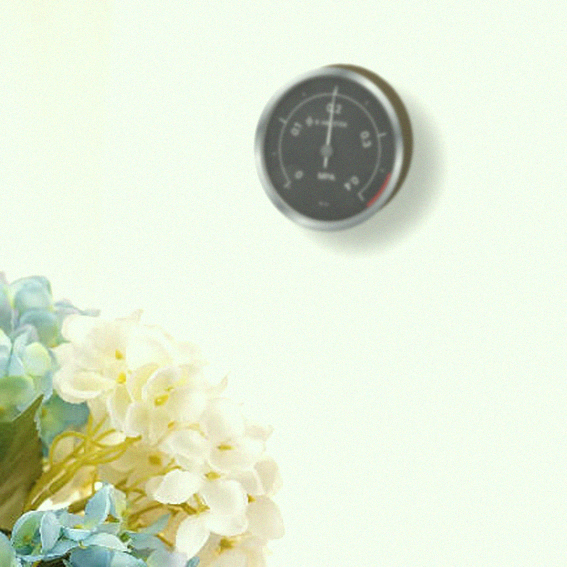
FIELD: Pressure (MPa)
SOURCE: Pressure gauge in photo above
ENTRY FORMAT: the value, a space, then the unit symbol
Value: 0.2 MPa
